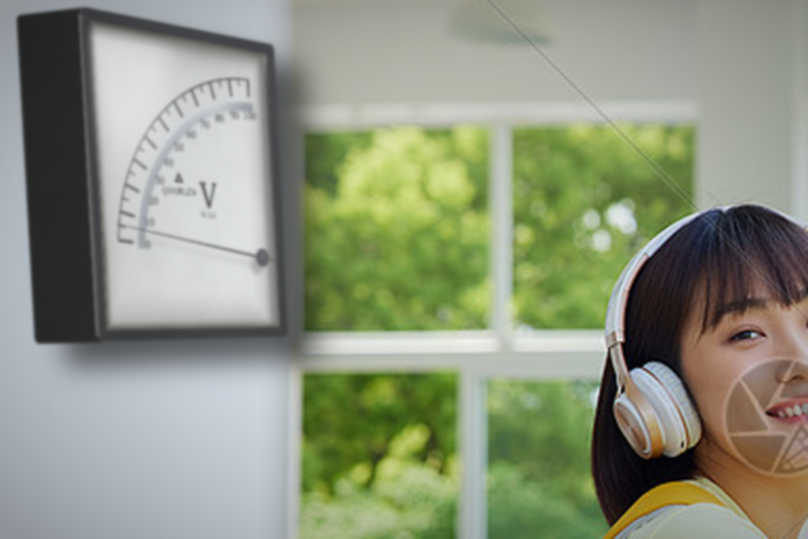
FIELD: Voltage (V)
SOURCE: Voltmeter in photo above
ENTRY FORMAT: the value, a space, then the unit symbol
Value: 5 V
